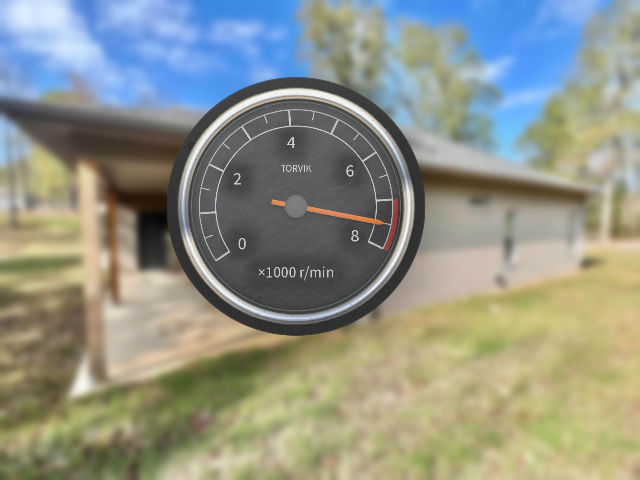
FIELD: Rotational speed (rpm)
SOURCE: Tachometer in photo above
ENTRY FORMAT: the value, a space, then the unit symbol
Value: 7500 rpm
